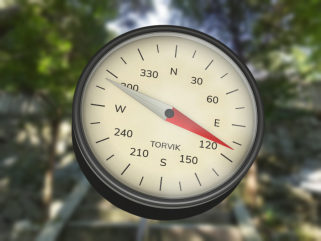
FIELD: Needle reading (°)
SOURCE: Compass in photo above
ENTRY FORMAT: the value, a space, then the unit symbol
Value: 112.5 °
